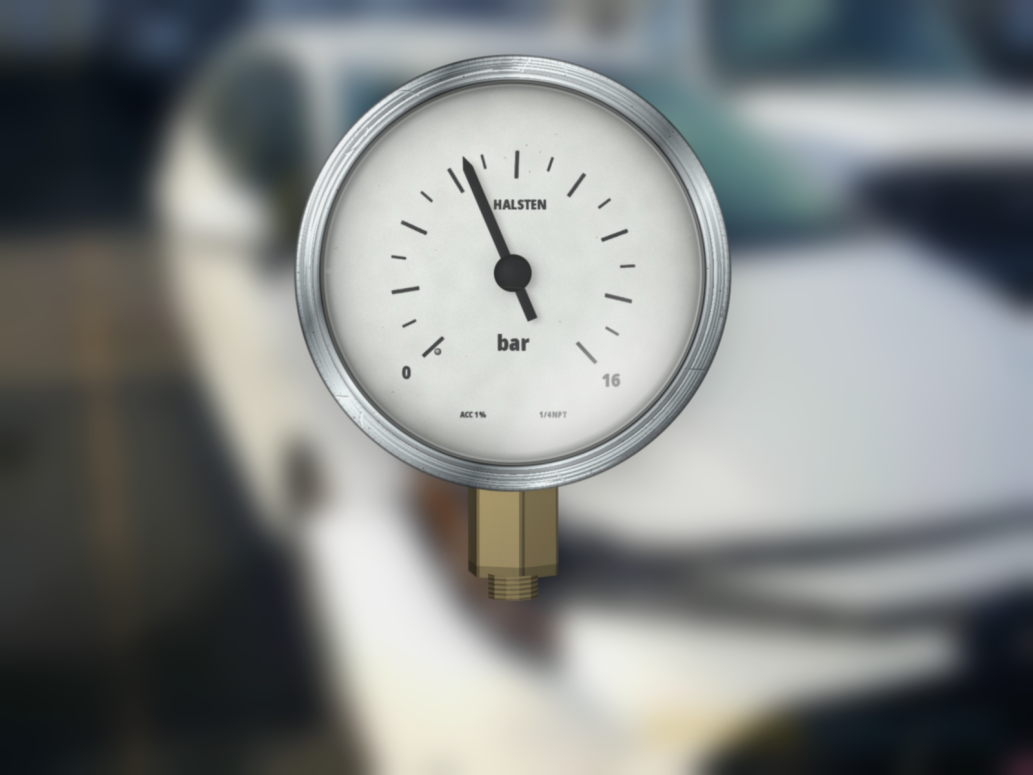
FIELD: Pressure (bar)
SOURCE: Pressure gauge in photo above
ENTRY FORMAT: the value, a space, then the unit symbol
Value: 6.5 bar
